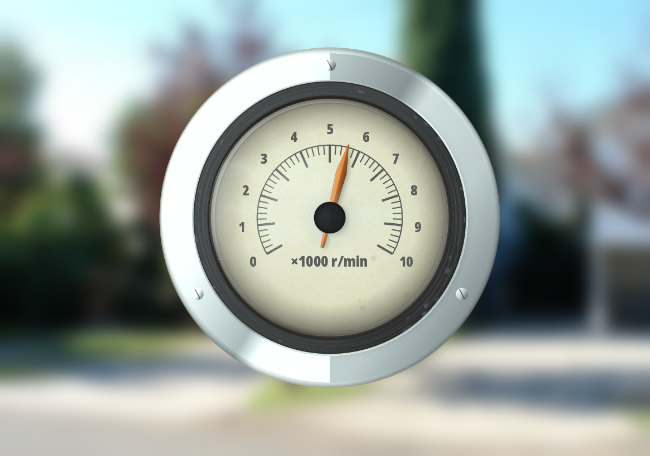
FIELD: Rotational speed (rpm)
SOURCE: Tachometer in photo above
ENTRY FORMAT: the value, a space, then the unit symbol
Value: 5600 rpm
